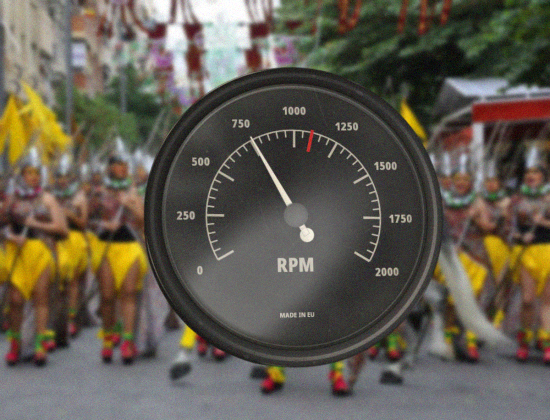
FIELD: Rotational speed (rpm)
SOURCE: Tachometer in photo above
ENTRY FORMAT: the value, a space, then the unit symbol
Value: 750 rpm
